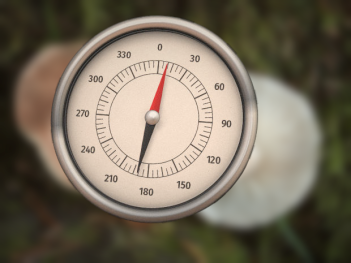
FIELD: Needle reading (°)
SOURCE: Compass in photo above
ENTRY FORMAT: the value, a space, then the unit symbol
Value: 10 °
